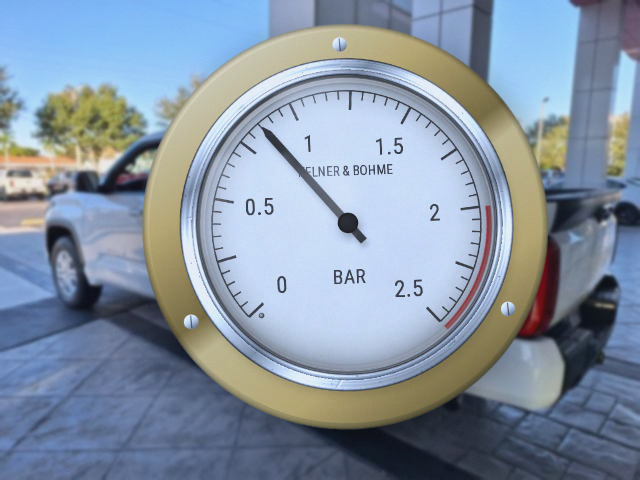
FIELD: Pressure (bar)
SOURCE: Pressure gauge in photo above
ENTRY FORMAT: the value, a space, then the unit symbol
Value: 0.85 bar
